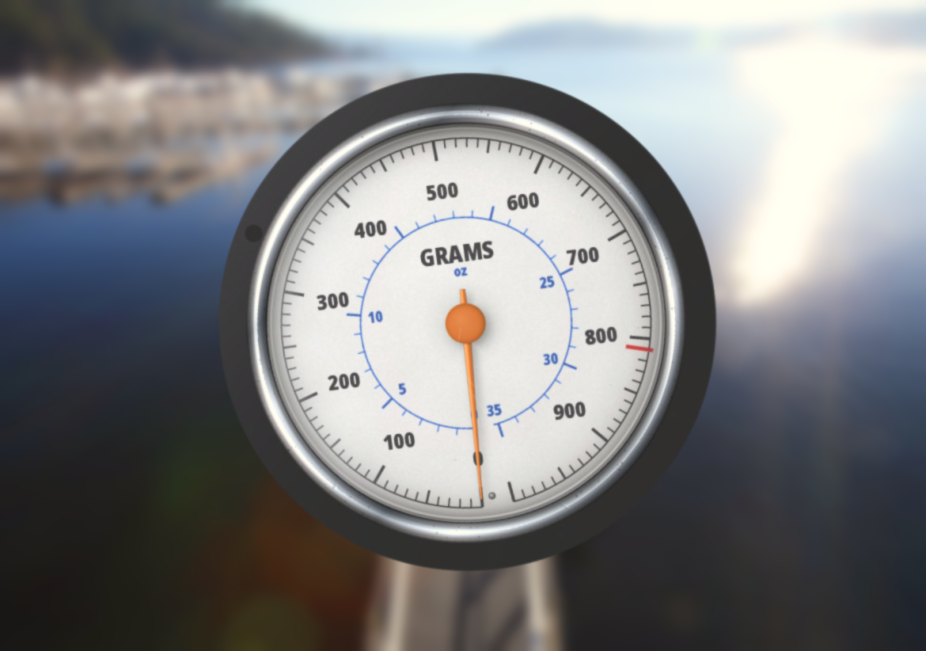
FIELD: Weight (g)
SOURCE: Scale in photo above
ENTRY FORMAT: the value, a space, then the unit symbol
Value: 0 g
